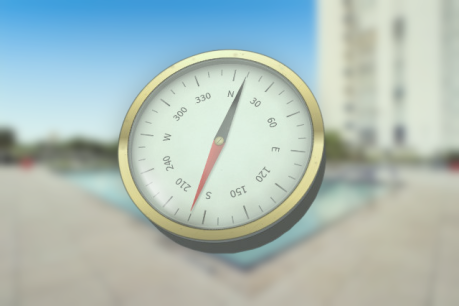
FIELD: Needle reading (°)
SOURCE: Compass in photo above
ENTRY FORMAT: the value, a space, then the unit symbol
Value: 190 °
